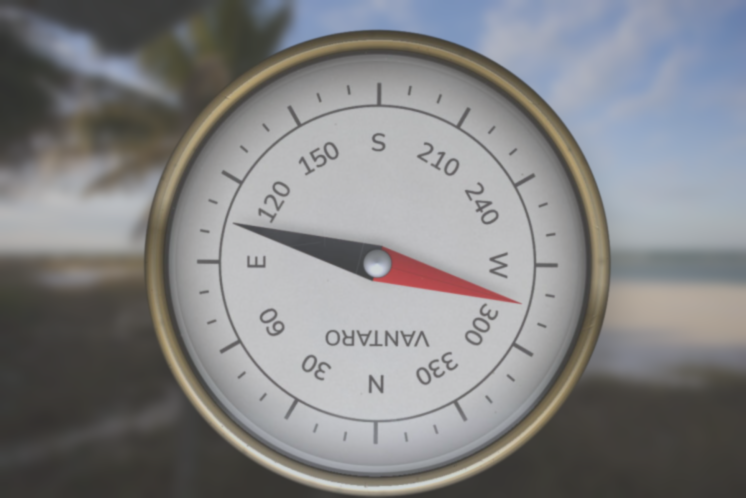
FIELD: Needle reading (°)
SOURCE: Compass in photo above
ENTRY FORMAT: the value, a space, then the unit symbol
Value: 285 °
